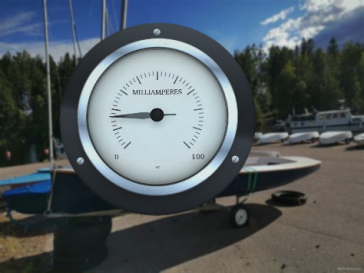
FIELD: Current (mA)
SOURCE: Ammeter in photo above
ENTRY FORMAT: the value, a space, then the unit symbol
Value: 16 mA
